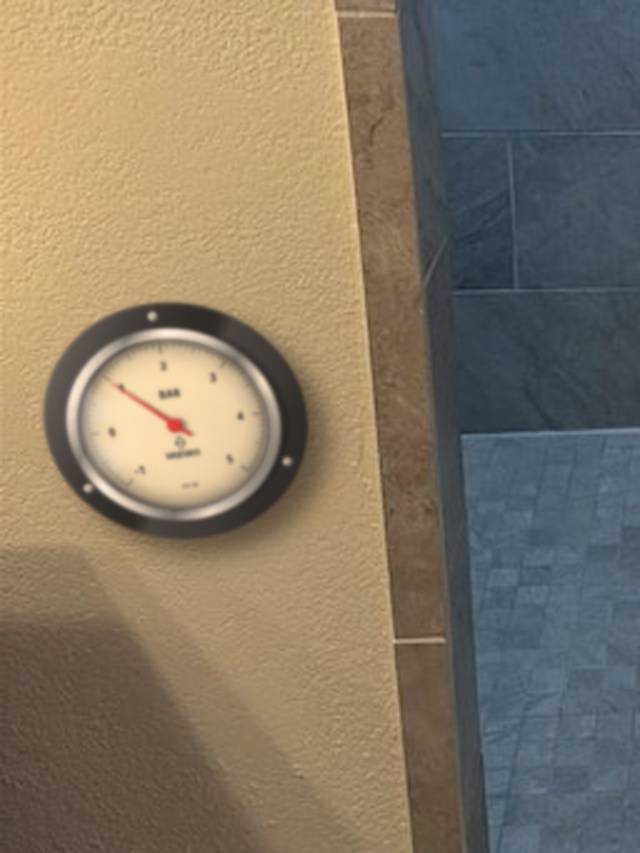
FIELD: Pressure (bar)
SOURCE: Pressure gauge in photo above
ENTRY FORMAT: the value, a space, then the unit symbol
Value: 1 bar
